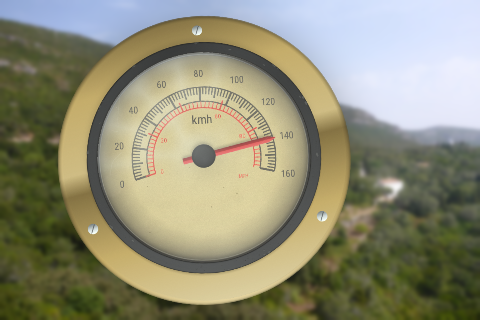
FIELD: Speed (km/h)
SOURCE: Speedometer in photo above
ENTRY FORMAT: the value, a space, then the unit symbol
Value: 140 km/h
